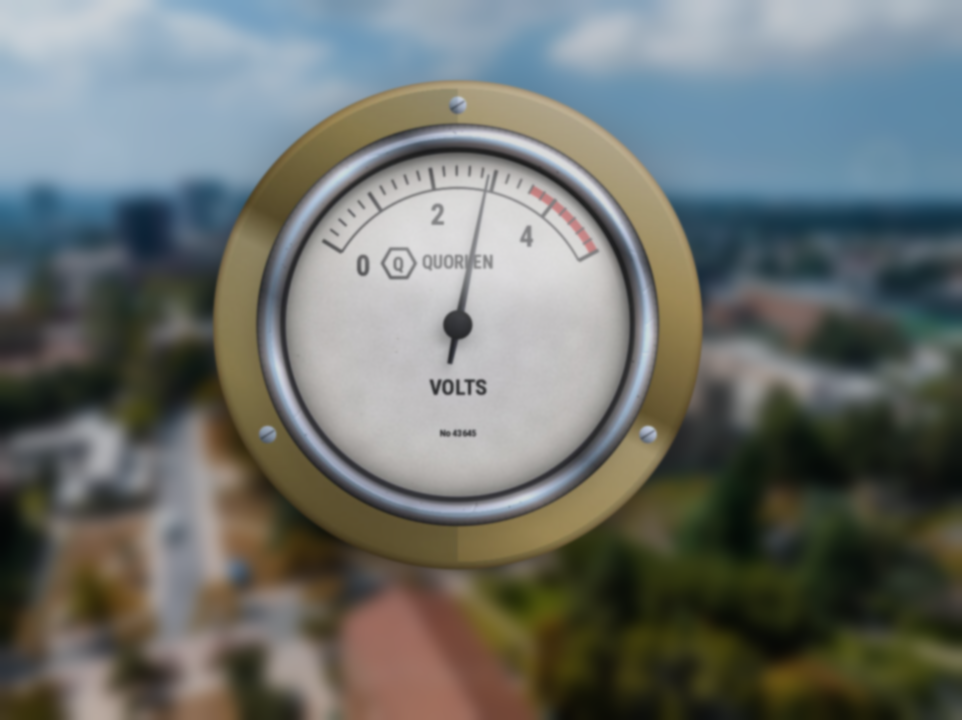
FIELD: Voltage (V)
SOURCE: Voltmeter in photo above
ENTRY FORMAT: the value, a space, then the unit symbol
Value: 2.9 V
